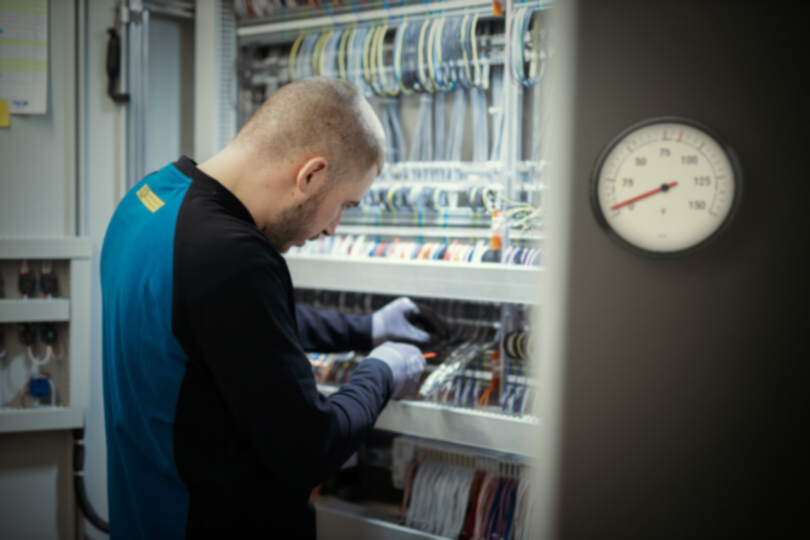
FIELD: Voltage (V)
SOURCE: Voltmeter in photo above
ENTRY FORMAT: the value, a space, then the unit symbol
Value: 5 V
